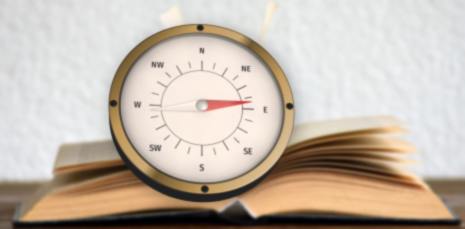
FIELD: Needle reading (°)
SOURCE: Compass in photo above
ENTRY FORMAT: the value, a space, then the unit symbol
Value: 82.5 °
